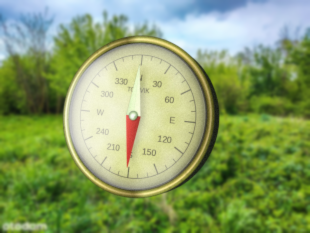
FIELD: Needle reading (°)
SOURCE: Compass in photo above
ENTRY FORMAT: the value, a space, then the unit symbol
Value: 180 °
